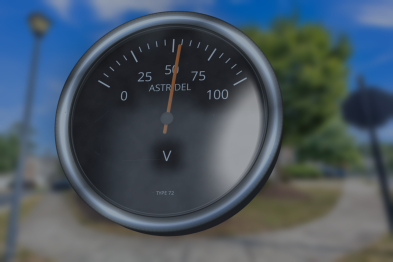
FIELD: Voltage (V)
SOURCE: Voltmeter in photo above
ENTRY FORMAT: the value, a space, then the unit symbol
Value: 55 V
